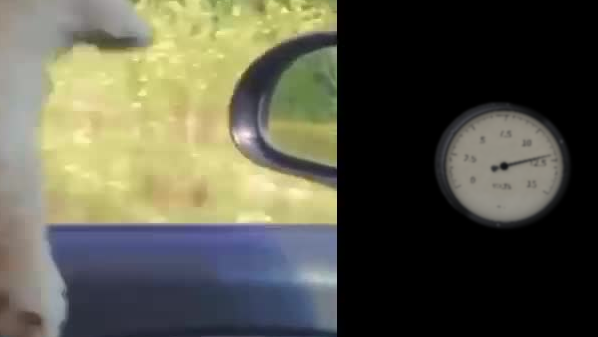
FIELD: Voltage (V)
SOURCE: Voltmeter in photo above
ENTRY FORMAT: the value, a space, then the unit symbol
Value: 12 V
